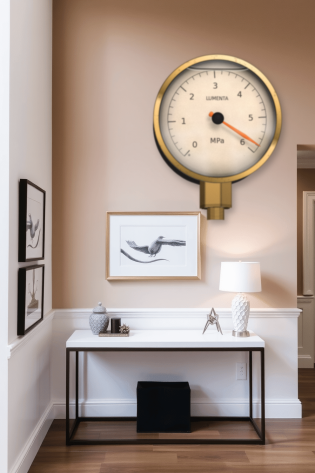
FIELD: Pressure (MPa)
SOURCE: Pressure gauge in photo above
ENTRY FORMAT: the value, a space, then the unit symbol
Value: 5.8 MPa
